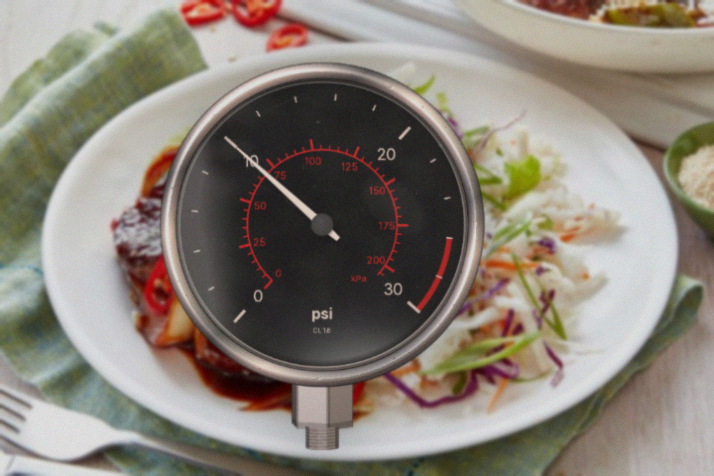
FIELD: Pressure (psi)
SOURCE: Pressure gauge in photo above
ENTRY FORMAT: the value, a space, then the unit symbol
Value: 10 psi
